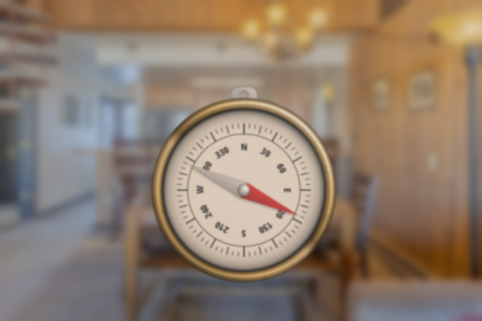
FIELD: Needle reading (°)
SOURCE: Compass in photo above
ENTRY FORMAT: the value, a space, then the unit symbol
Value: 115 °
